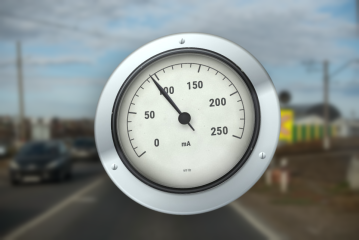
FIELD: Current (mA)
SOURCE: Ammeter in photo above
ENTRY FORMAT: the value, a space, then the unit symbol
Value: 95 mA
